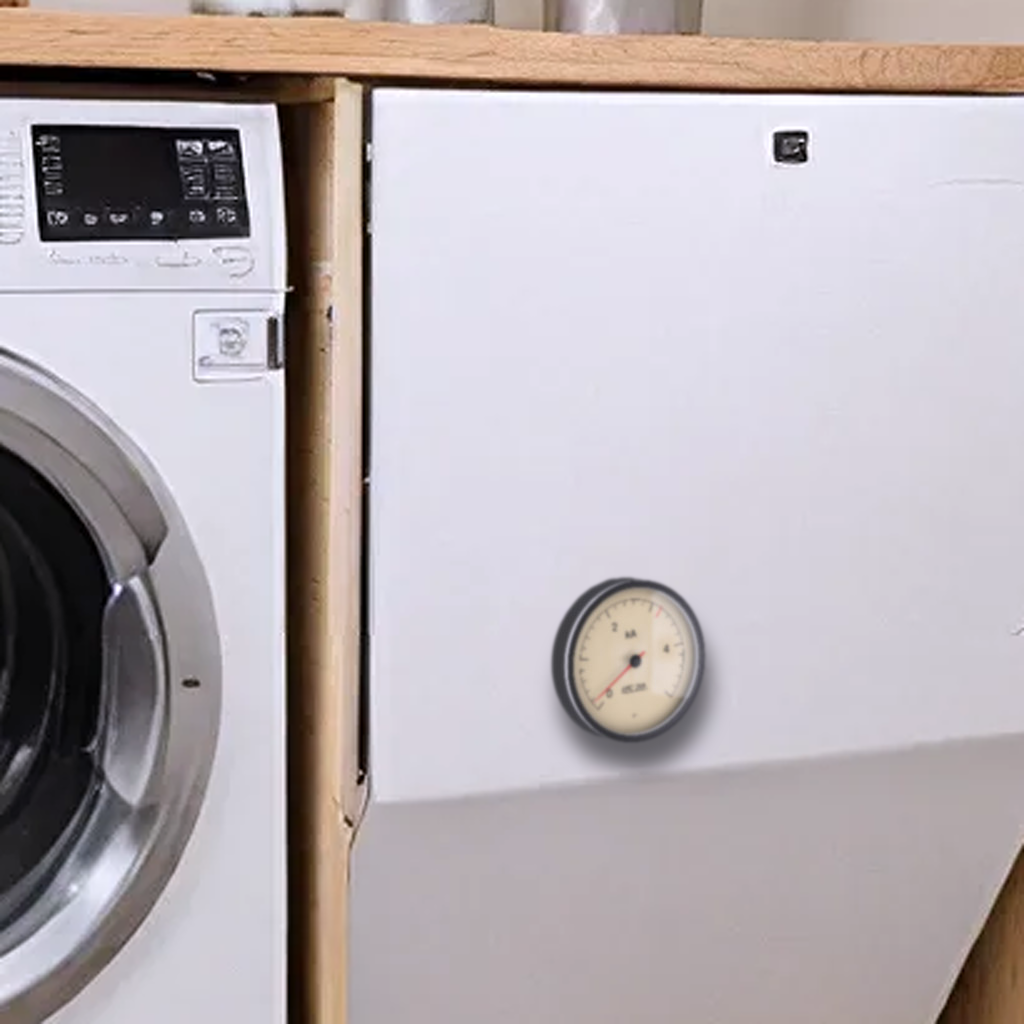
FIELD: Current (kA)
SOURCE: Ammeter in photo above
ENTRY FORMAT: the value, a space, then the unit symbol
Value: 0.2 kA
